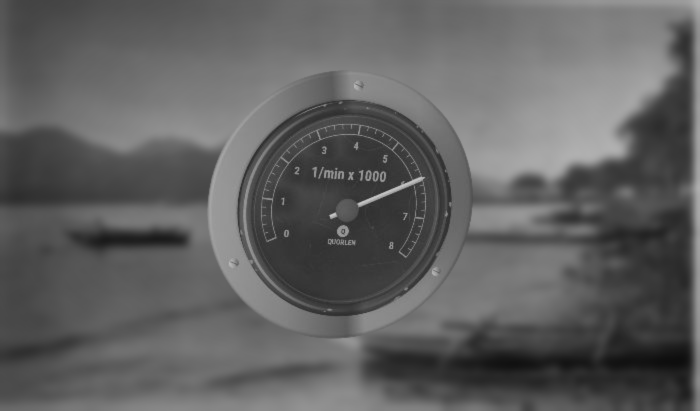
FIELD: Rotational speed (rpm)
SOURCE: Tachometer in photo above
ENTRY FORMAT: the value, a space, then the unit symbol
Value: 6000 rpm
